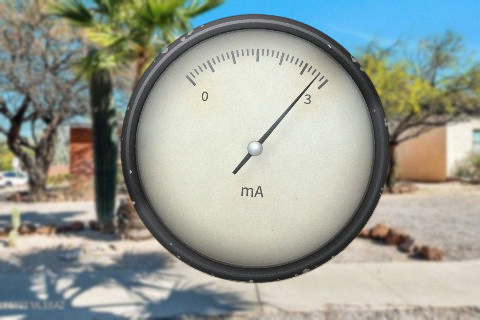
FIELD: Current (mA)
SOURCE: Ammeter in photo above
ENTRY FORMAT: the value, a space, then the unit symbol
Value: 2.8 mA
